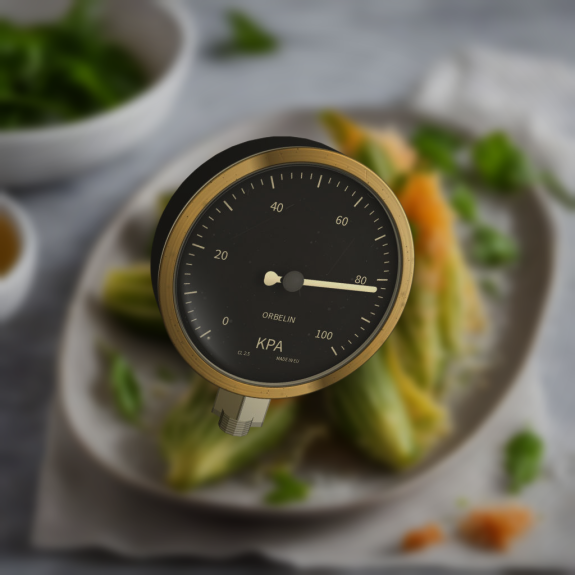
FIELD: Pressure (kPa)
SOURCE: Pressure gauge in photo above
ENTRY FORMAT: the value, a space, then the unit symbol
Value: 82 kPa
